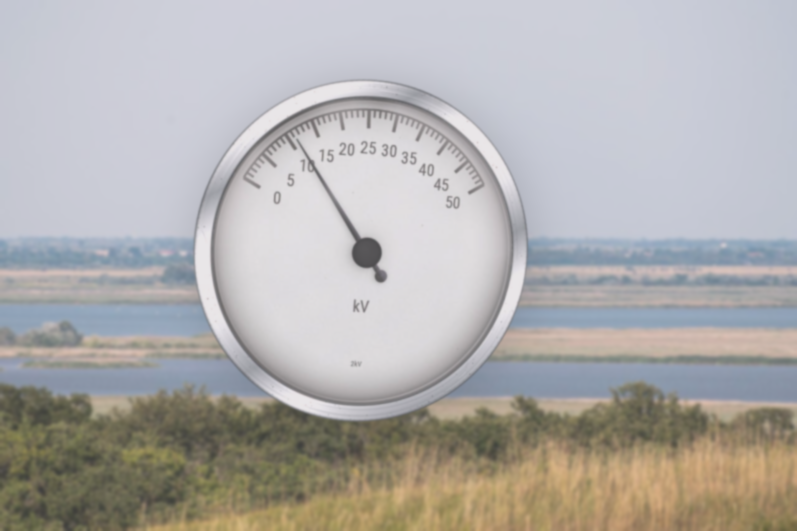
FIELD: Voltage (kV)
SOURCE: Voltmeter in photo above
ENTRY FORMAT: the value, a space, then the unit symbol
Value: 11 kV
